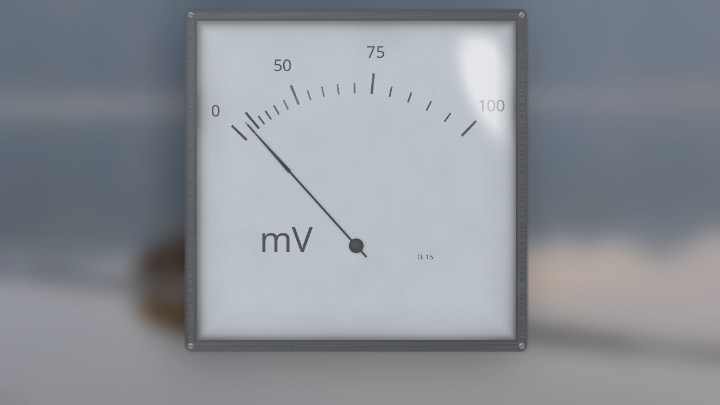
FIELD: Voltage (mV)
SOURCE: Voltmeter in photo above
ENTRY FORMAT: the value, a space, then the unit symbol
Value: 20 mV
